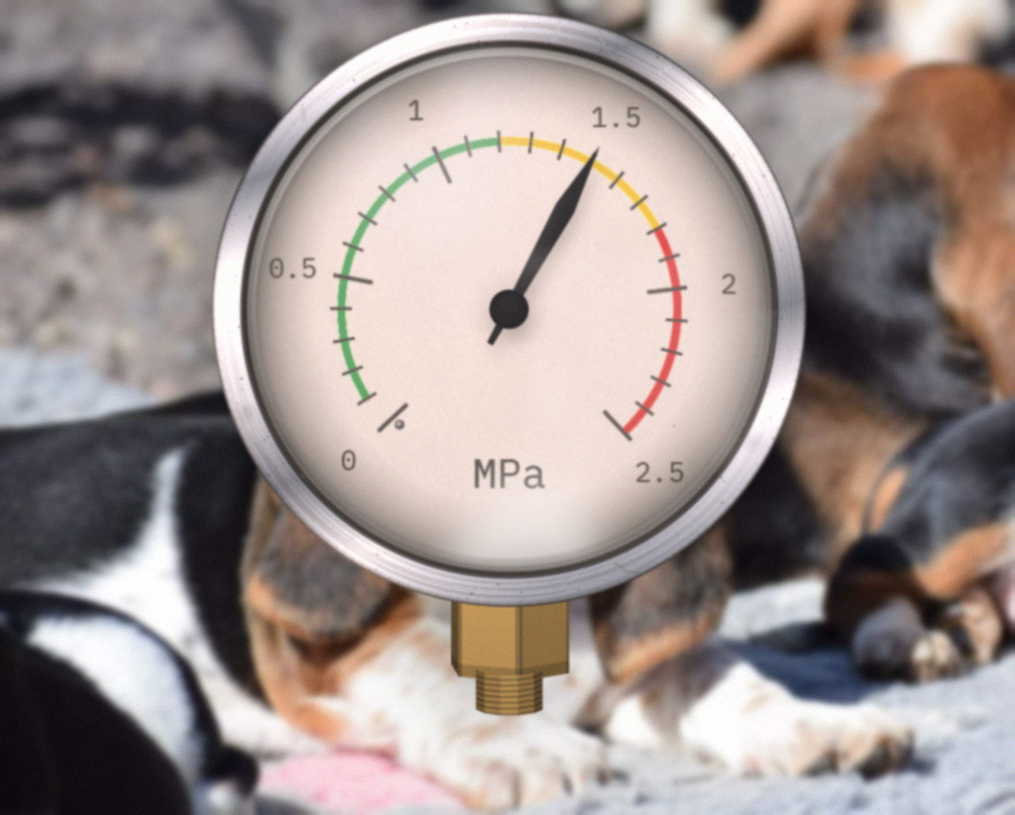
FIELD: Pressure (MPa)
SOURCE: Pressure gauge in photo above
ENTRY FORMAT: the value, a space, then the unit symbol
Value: 1.5 MPa
